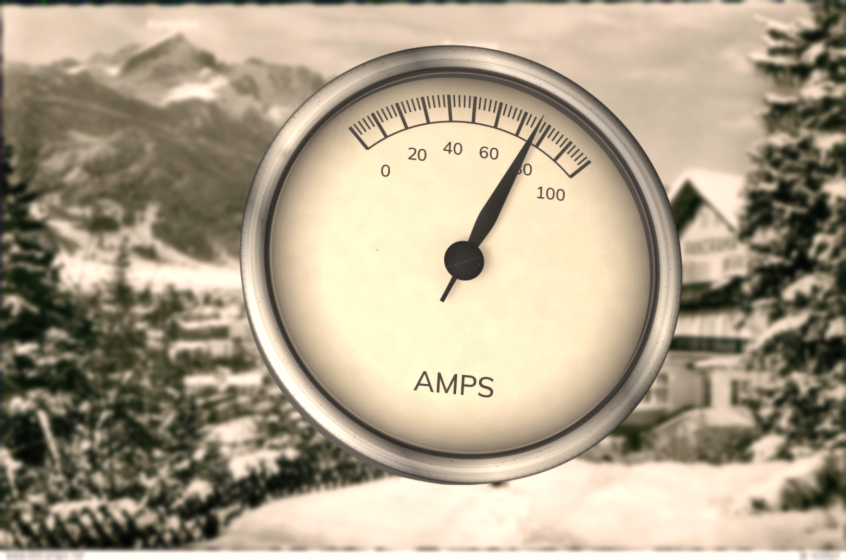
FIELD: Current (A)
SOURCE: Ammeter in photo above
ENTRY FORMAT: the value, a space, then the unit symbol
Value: 76 A
